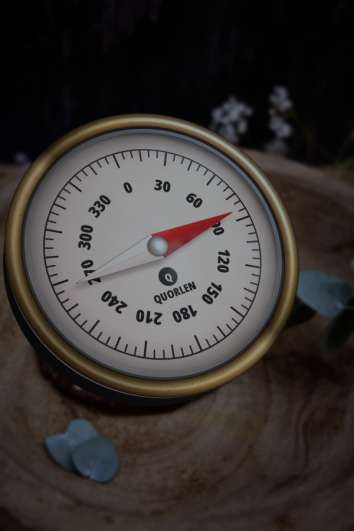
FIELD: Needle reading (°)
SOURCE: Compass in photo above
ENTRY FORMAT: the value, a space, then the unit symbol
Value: 85 °
